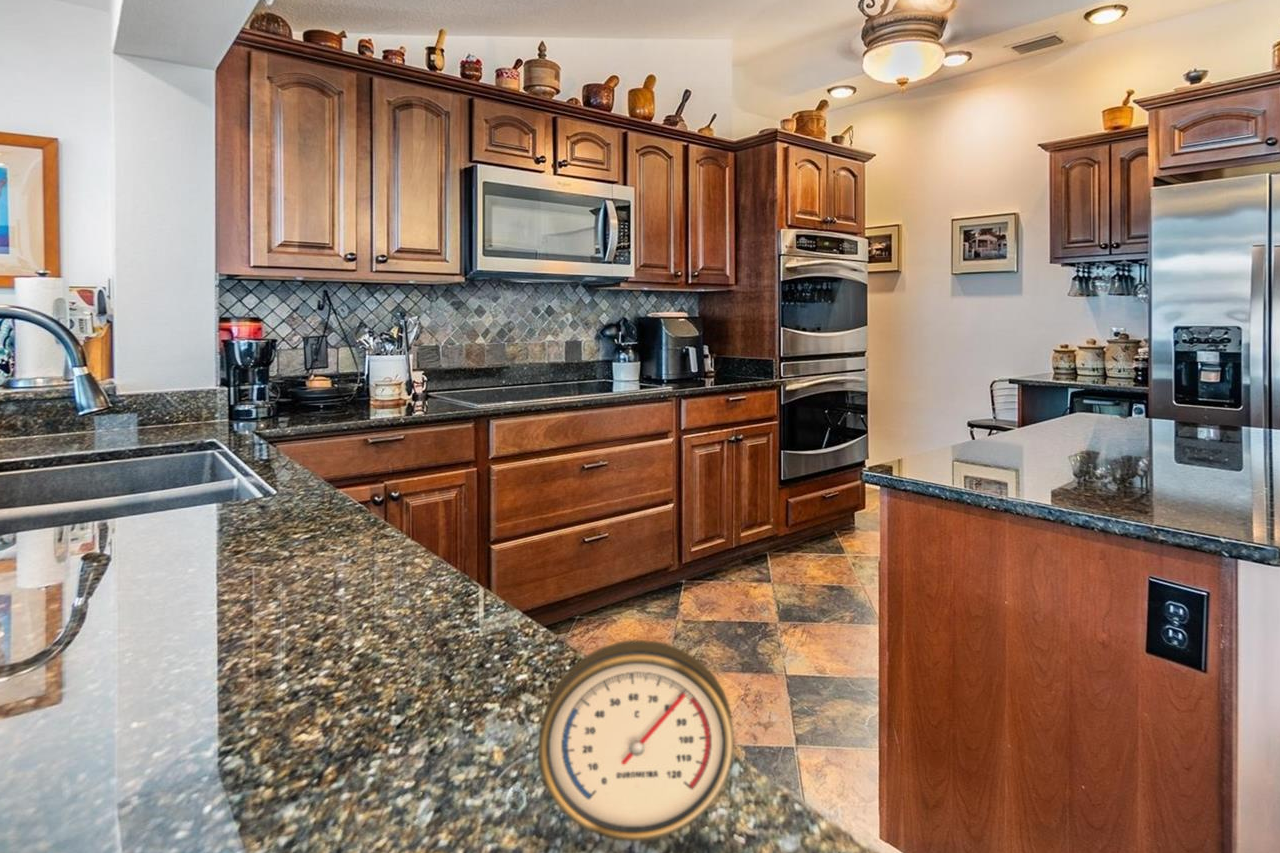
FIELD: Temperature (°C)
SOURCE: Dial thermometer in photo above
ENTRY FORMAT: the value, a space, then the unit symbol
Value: 80 °C
